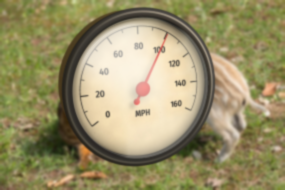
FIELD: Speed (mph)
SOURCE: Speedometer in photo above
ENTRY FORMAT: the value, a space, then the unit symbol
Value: 100 mph
